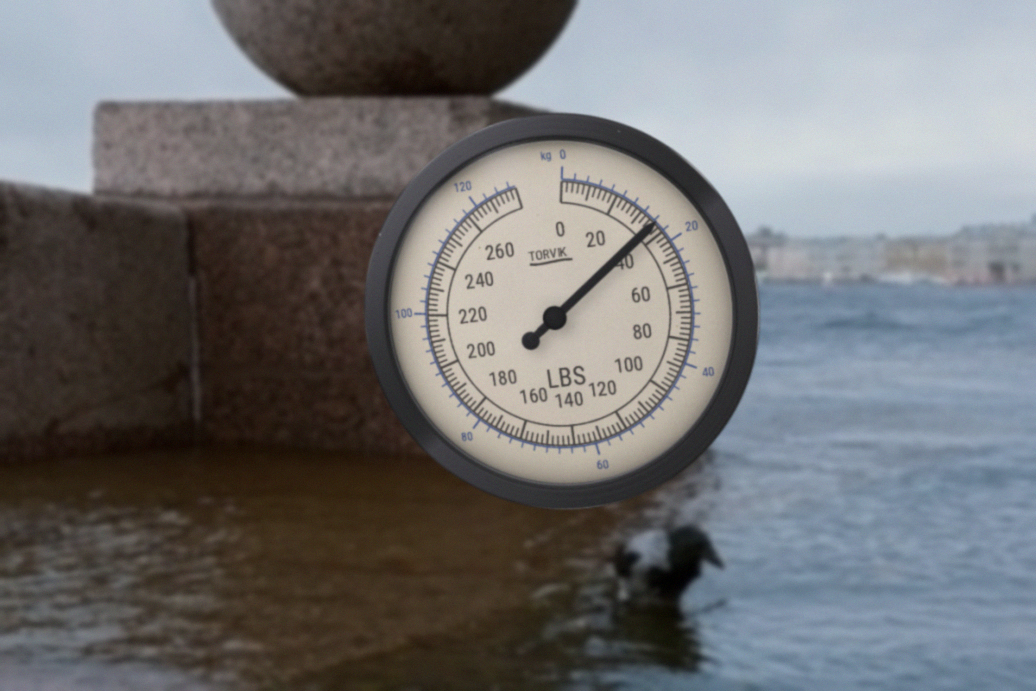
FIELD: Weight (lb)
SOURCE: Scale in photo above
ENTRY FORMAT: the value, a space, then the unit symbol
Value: 36 lb
